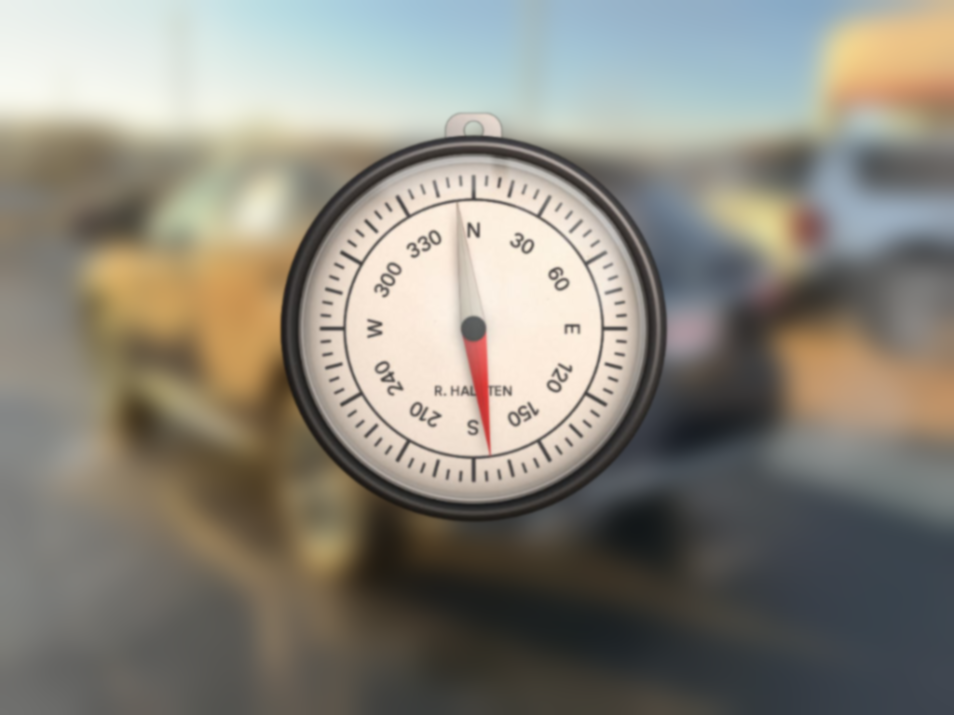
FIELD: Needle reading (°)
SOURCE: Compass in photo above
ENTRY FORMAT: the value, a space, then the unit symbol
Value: 172.5 °
